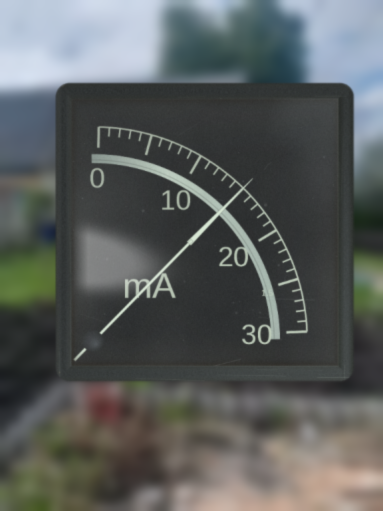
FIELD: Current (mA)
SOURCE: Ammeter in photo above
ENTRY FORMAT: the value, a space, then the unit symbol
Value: 15 mA
